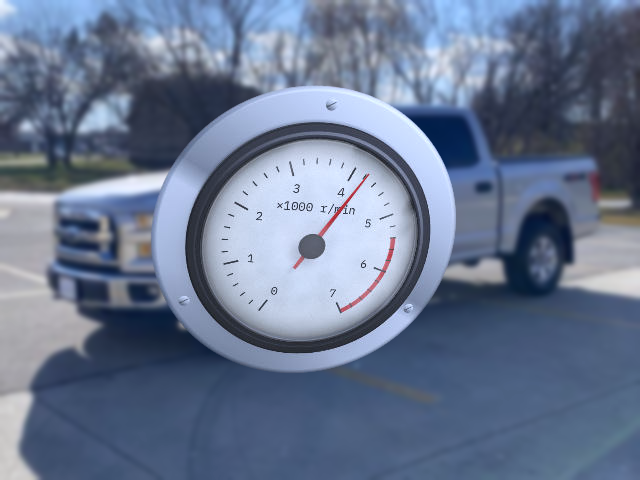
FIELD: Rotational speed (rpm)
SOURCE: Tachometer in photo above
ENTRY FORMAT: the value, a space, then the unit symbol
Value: 4200 rpm
